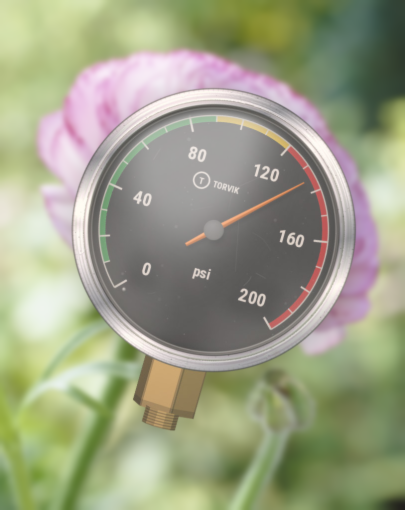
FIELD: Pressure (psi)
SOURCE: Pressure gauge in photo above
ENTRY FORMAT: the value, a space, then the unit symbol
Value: 135 psi
